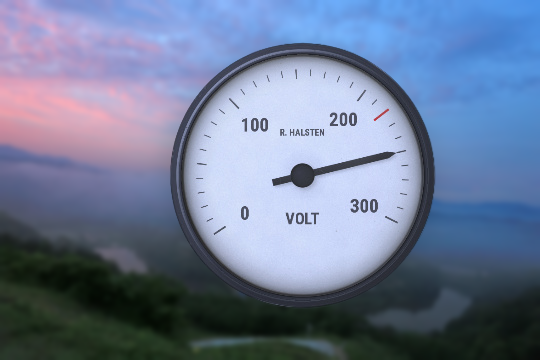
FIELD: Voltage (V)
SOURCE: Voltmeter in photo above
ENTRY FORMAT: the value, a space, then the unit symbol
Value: 250 V
